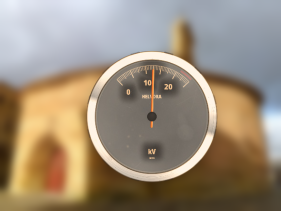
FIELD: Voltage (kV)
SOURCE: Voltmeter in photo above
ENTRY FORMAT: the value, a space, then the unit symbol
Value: 12.5 kV
